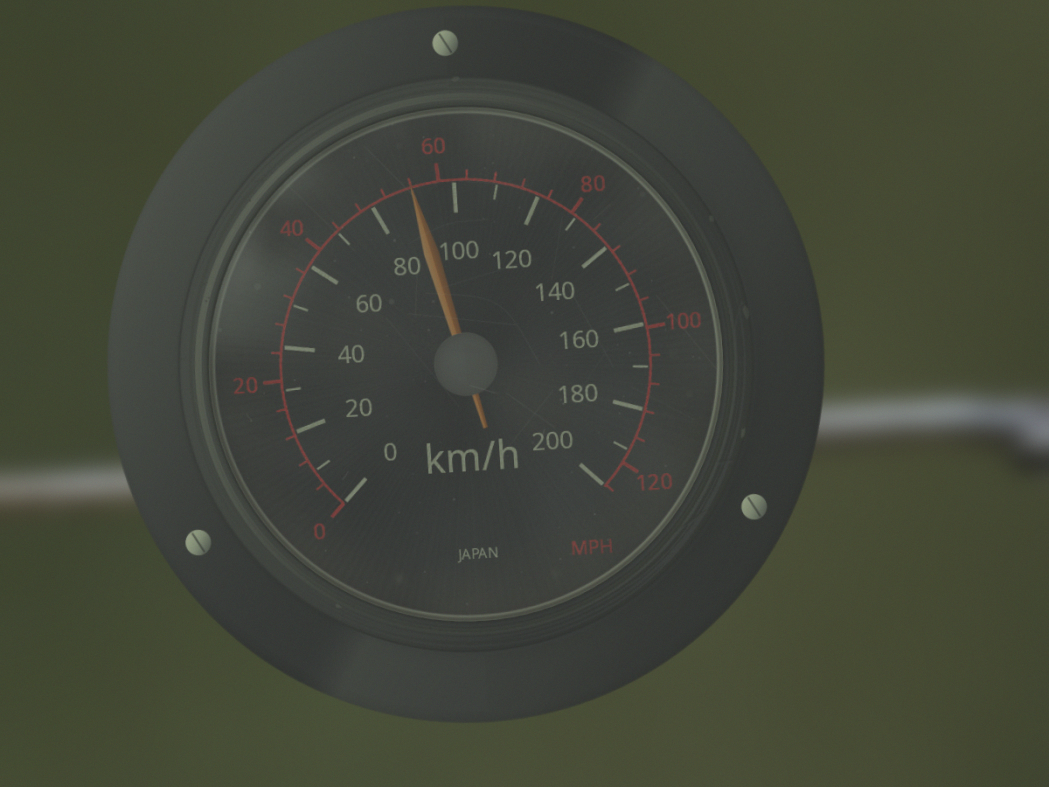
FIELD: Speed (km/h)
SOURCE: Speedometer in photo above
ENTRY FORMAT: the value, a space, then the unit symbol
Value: 90 km/h
